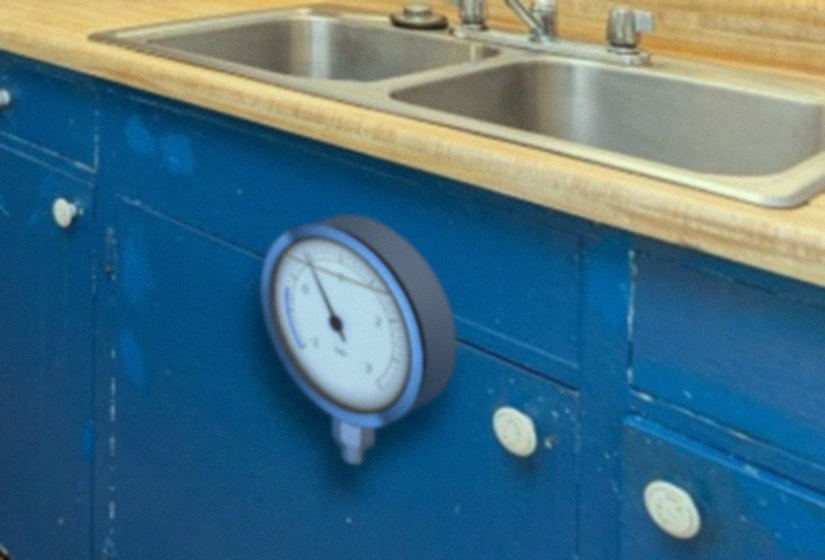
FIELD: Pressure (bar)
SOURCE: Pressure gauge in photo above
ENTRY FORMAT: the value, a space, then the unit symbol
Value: 0.5 bar
